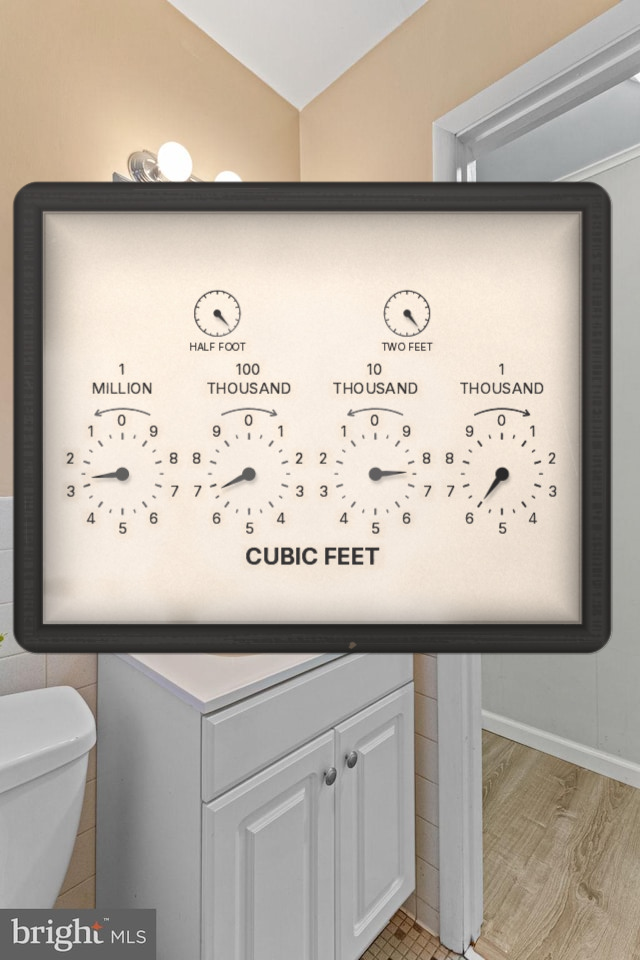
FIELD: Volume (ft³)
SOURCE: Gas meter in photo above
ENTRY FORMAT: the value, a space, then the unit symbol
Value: 267600 ft³
